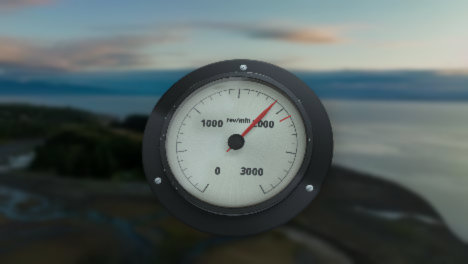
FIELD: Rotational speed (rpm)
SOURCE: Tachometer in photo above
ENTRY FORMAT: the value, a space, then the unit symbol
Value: 1900 rpm
